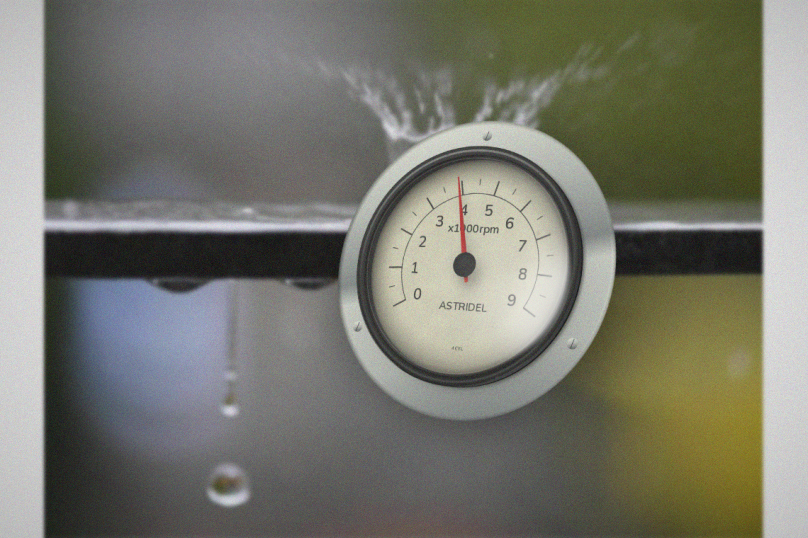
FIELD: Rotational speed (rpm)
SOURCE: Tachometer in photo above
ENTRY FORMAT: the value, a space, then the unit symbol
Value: 4000 rpm
